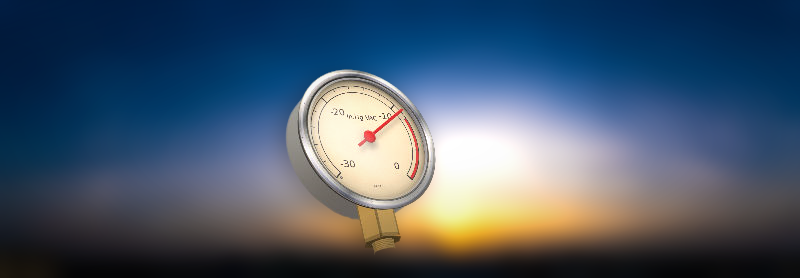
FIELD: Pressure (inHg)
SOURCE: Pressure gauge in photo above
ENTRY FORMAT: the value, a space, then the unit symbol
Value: -9 inHg
